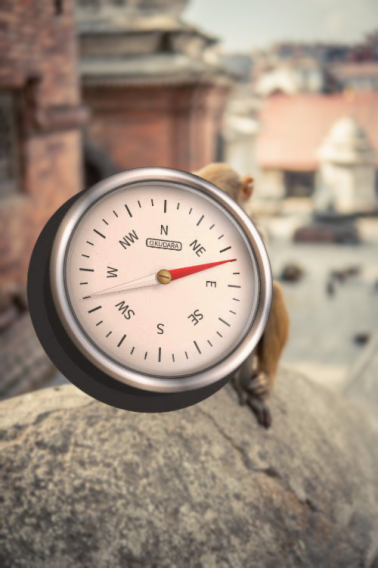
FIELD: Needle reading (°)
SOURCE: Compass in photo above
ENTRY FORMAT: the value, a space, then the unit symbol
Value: 70 °
